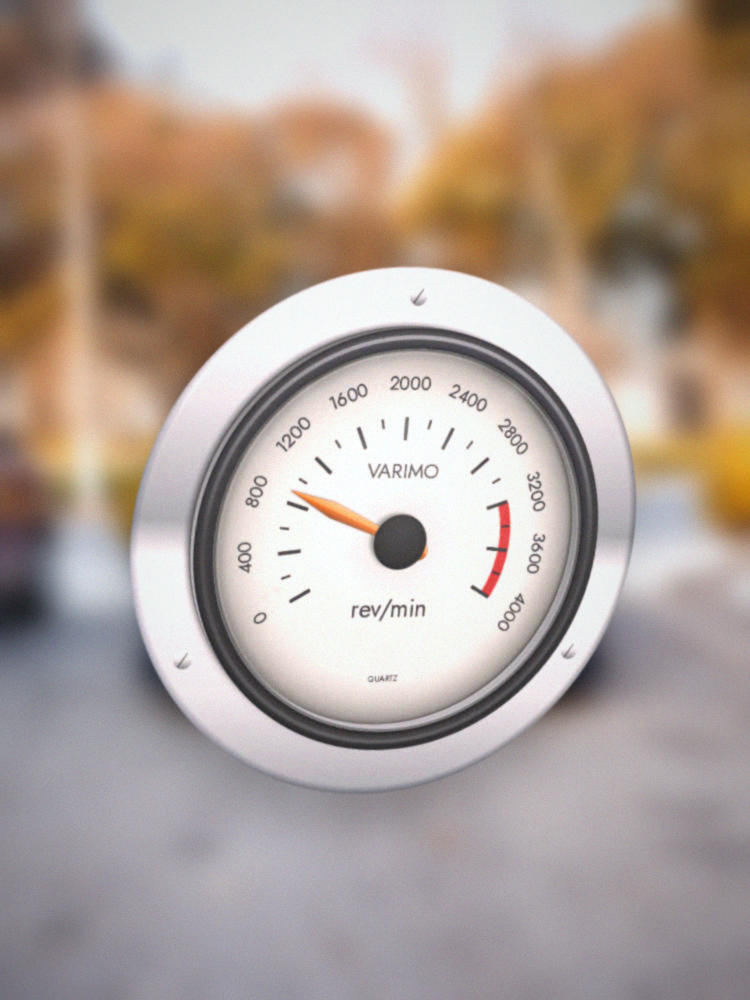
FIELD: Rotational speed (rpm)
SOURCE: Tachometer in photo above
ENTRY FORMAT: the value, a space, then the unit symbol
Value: 900 rpm
